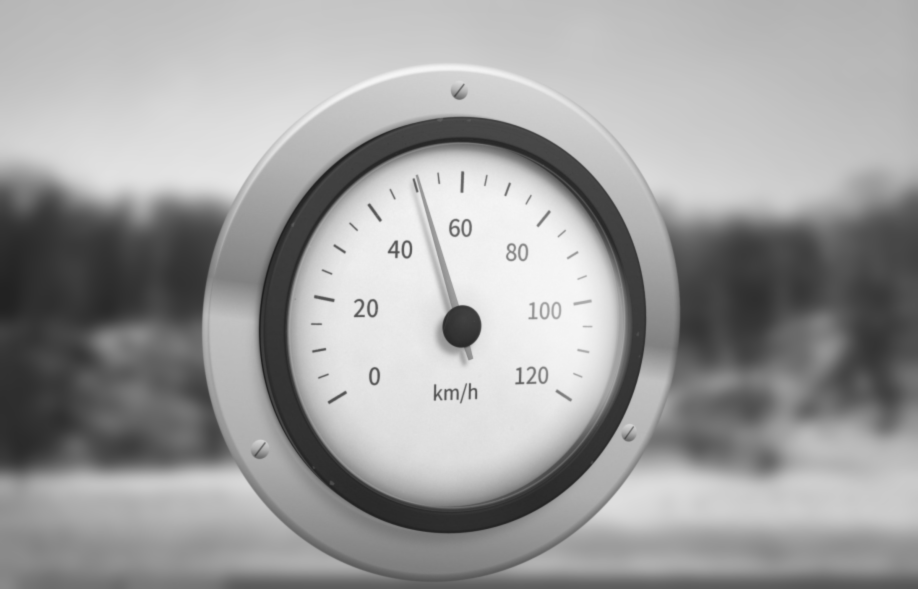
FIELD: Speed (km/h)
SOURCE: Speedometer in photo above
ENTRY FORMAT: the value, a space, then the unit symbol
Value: 50 km/h
